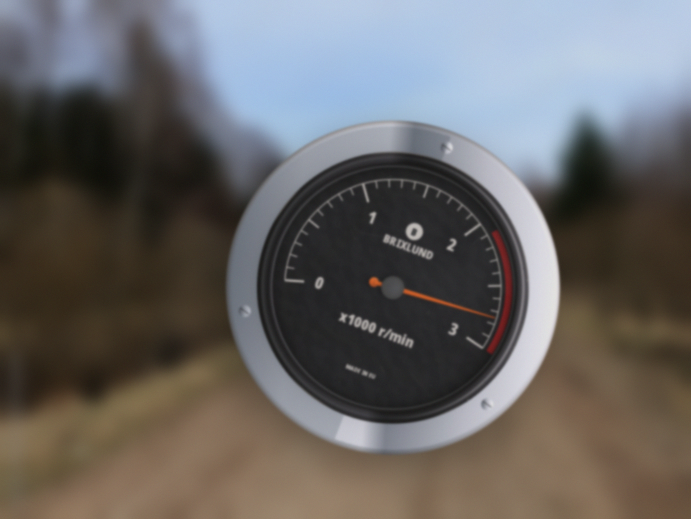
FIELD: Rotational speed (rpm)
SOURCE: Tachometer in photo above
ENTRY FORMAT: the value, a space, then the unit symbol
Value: 2750 rpm
